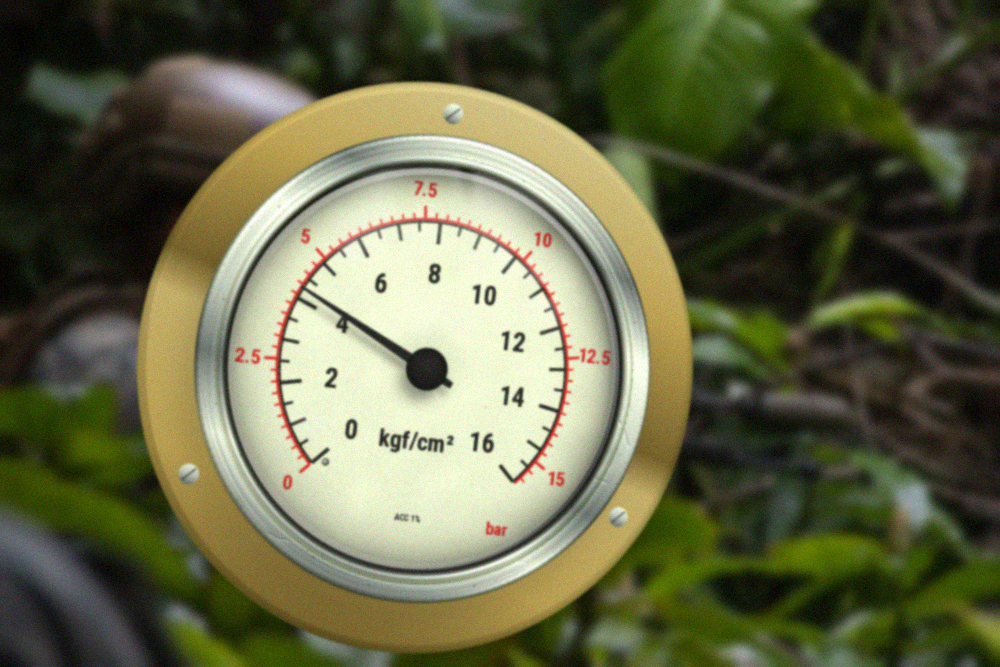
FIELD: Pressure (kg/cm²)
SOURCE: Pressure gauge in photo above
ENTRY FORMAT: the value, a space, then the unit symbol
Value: 4.25 kg/cm²
